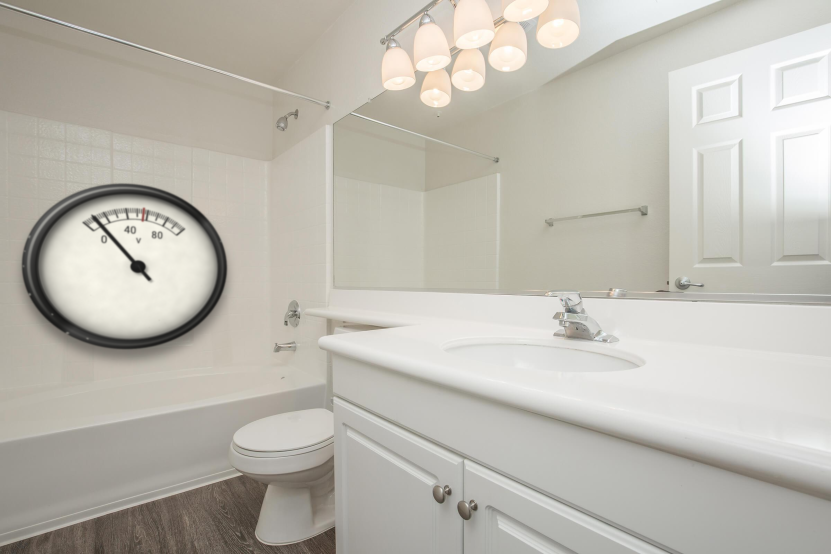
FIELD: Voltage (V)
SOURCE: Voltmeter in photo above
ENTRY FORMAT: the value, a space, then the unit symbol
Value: 10 V
